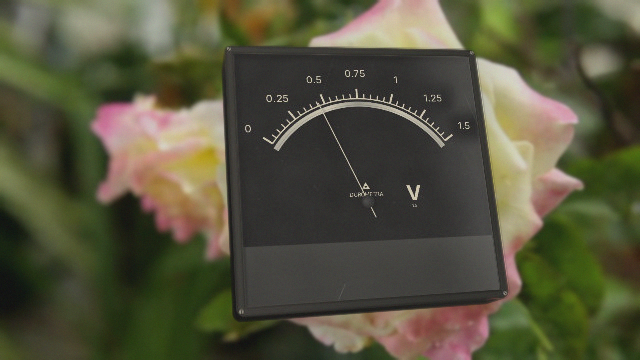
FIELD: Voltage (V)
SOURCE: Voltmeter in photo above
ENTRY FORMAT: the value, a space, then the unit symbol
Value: 0.45 V
